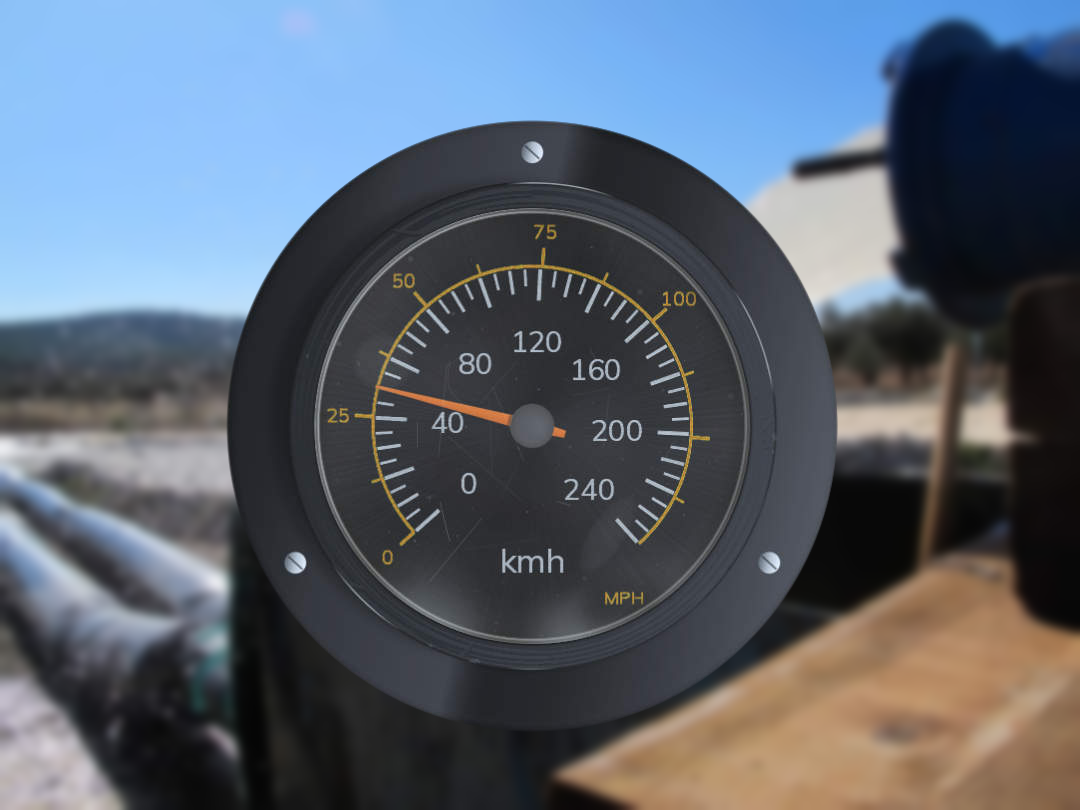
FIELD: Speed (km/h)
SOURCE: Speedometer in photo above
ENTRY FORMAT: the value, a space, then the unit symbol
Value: 50 km/h
